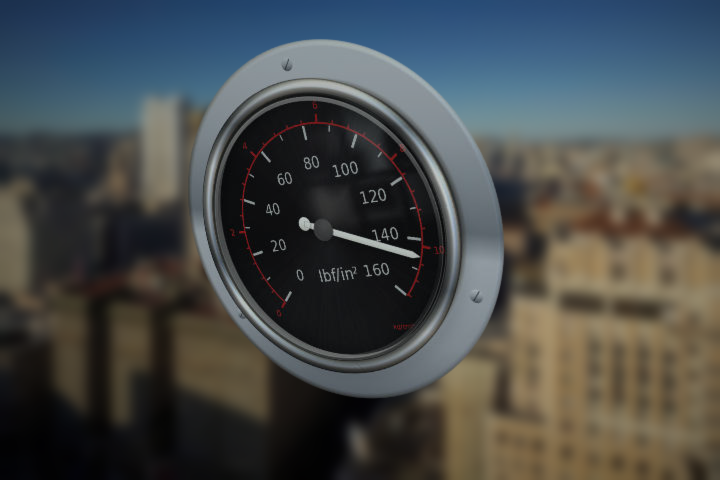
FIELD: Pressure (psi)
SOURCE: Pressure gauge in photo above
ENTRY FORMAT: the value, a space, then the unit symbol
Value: 145 psi
